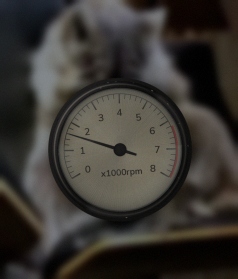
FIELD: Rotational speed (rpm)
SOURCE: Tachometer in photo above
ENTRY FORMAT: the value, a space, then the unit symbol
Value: 1600 rpm
